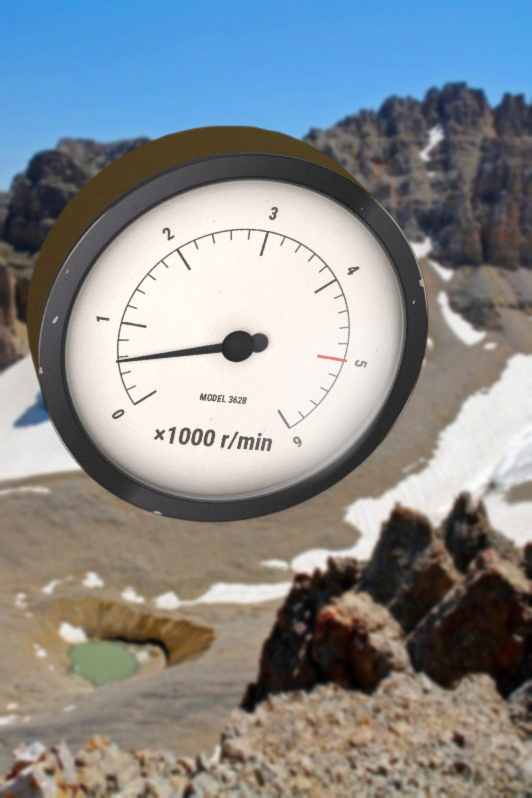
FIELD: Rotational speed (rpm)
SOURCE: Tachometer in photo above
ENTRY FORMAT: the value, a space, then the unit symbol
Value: 600 rpm
